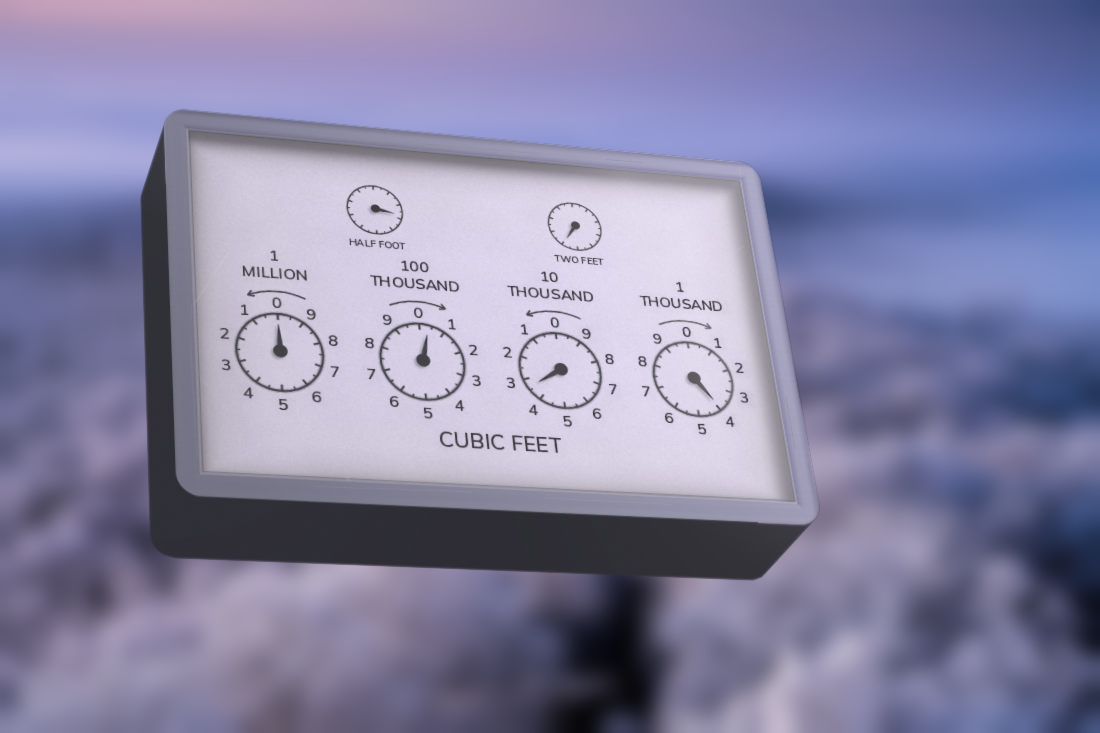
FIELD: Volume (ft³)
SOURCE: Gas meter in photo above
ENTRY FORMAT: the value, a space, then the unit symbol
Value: 3400 ft³
